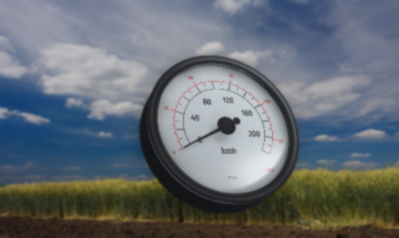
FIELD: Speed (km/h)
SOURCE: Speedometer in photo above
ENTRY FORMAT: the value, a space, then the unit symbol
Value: 0 km/h
